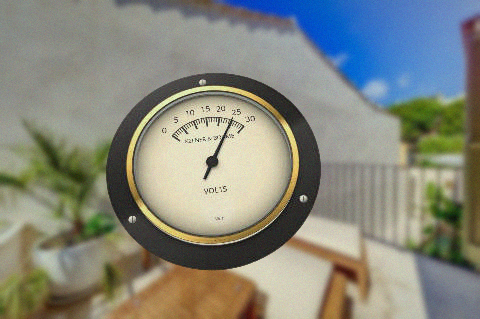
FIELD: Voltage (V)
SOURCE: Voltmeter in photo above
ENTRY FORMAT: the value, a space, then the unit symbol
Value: 25 V
